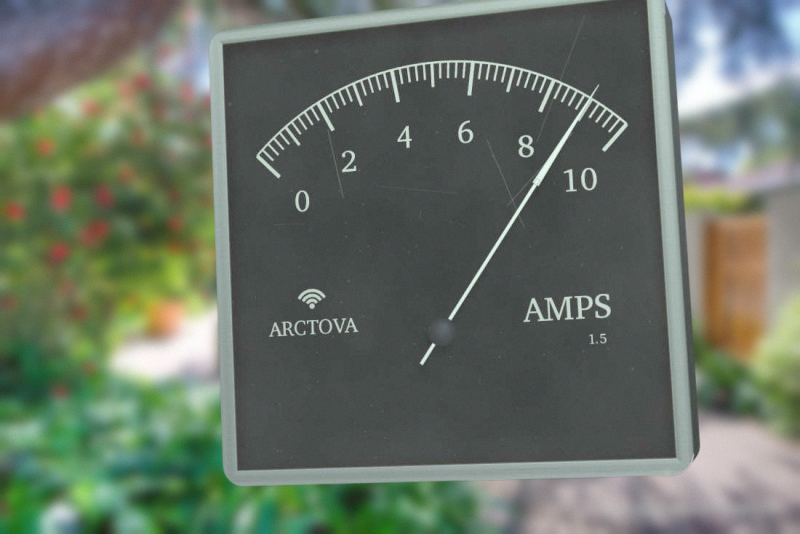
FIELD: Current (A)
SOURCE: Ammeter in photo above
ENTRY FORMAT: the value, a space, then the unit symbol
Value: 9 A
